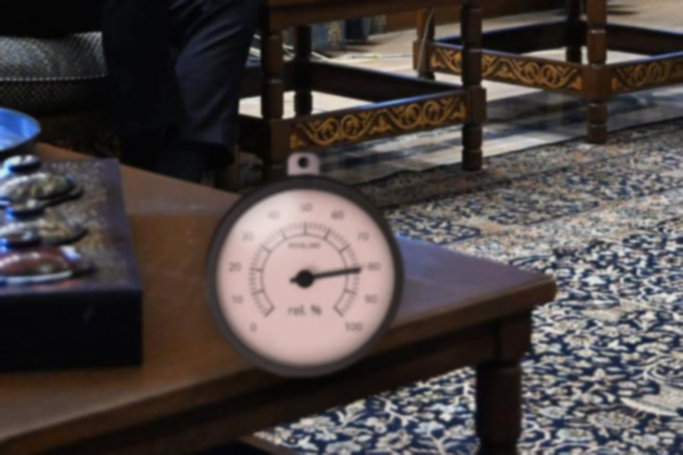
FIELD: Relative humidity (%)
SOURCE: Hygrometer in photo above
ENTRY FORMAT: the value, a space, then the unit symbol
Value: 80 %
